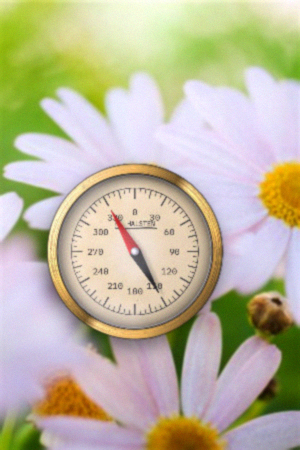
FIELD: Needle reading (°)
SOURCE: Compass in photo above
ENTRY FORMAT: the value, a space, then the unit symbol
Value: 330 °
